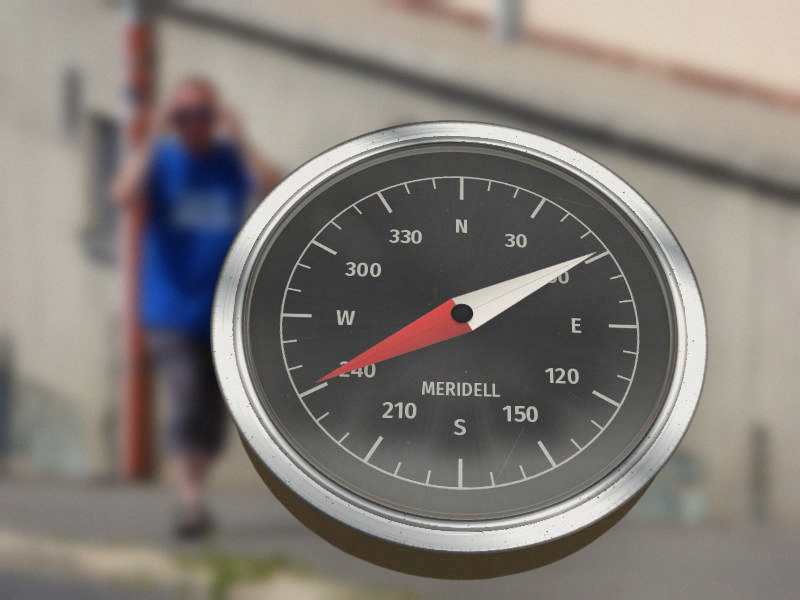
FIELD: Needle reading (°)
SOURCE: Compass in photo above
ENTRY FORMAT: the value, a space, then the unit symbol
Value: 240 °
